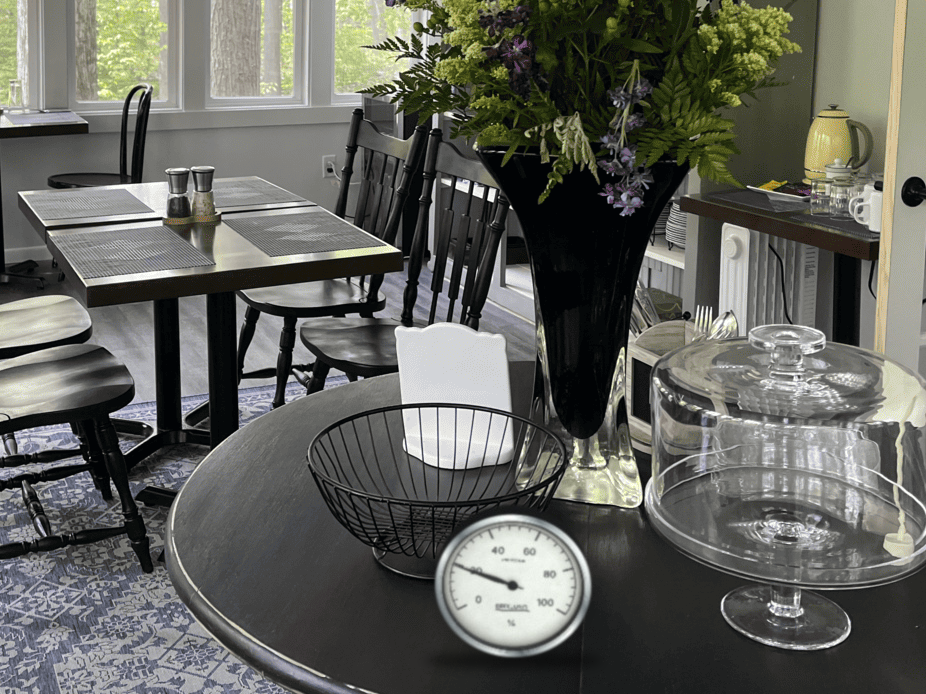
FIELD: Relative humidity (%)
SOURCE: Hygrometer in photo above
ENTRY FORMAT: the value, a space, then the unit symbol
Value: 20 %
